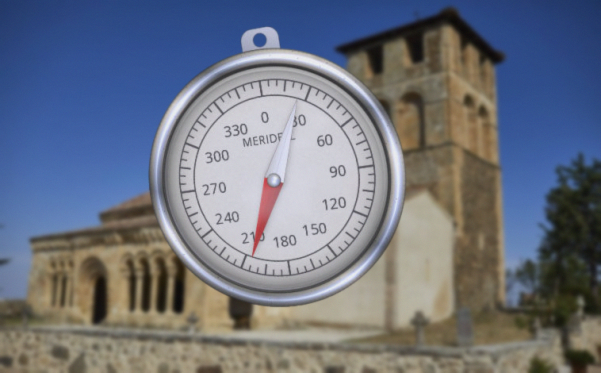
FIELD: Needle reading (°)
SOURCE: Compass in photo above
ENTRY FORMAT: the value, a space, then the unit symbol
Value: 205 °
